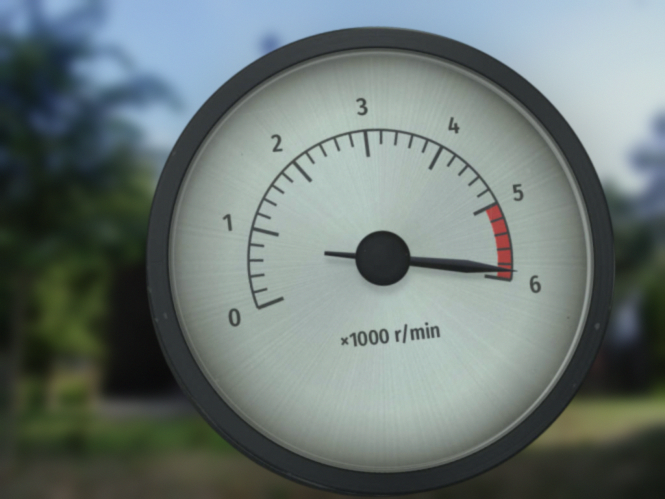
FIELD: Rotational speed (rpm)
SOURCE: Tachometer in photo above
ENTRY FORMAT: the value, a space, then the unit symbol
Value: 5900 rpm
